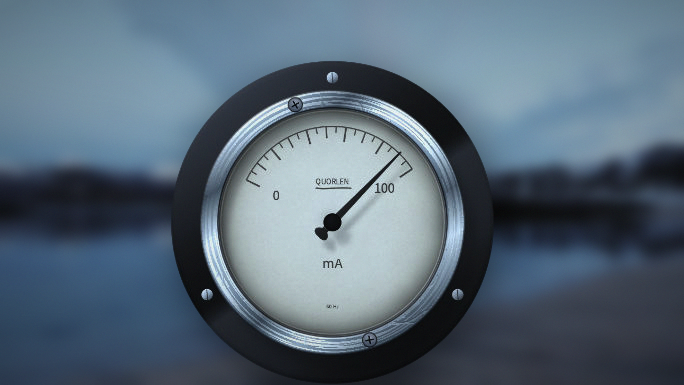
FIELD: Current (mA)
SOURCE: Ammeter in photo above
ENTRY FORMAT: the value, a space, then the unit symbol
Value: 90 mA
